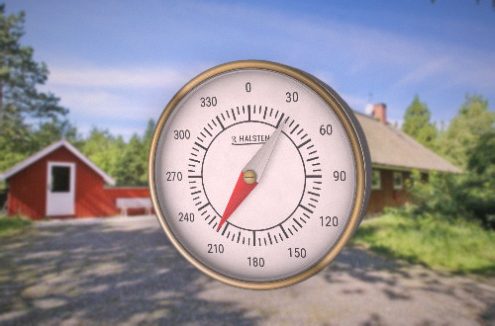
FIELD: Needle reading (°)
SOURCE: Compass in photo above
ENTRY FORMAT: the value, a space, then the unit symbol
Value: 215 °
